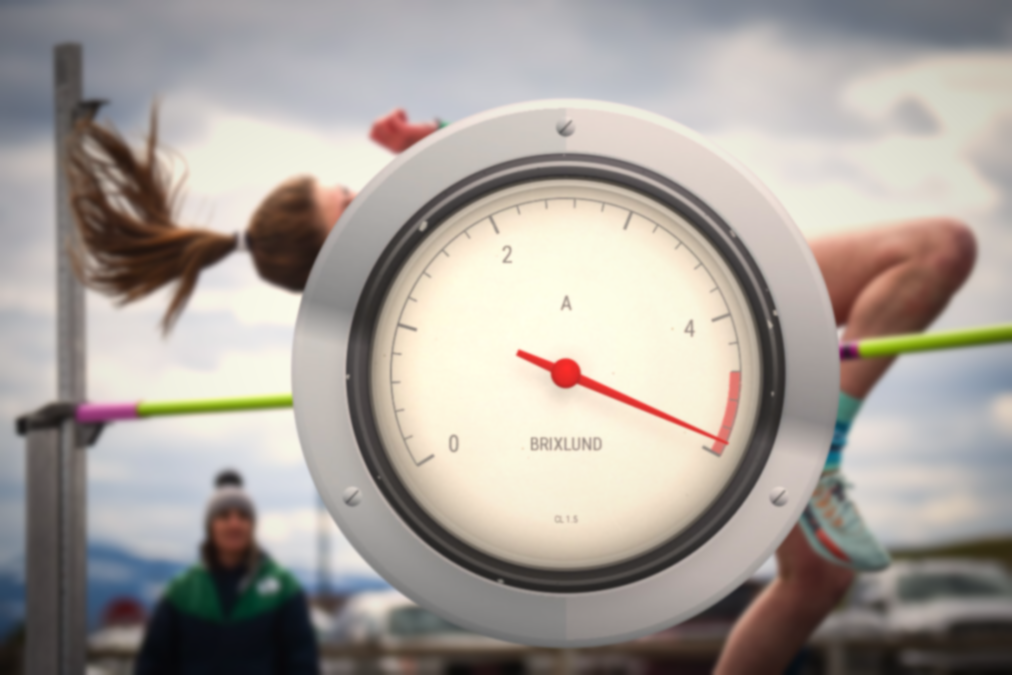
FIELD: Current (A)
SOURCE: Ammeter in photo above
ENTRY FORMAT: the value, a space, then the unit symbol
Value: 4.9 A
